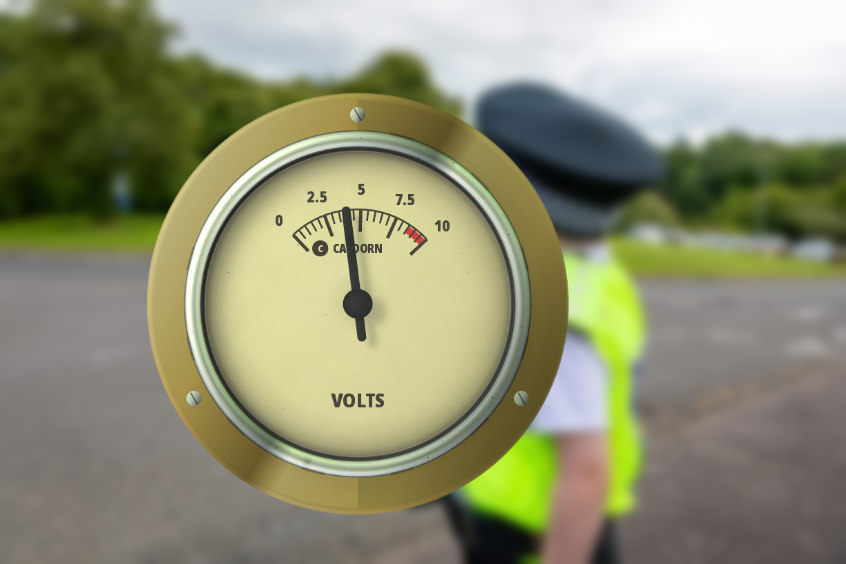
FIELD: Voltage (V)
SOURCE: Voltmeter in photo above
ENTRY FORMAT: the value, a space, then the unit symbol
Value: 4 V
